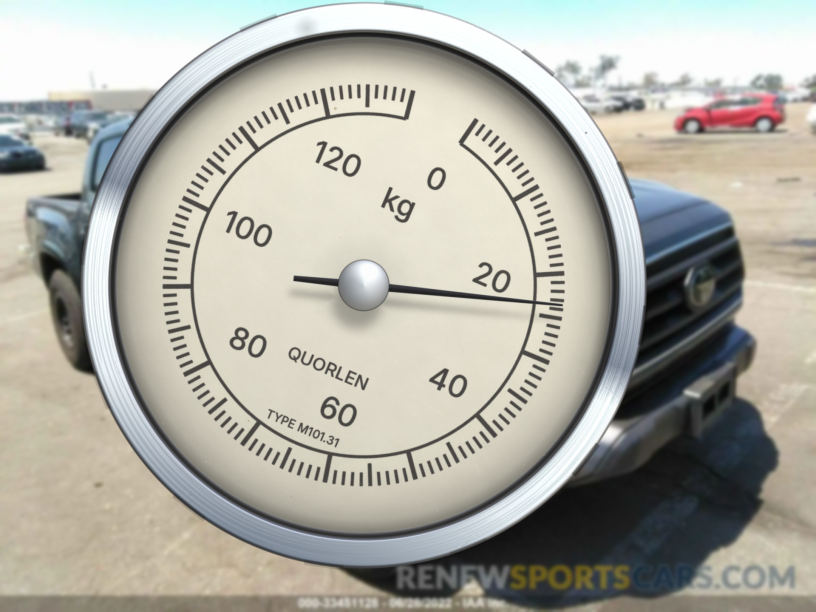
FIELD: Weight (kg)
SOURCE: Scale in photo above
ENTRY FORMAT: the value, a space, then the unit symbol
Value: 23.5 kg
